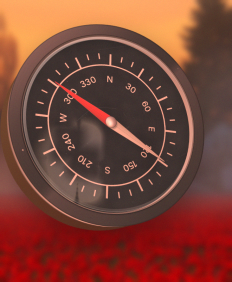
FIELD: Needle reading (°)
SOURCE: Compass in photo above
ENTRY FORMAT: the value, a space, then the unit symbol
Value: 300 °
